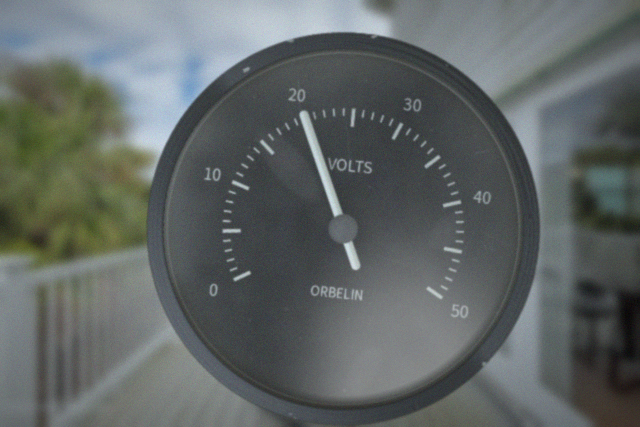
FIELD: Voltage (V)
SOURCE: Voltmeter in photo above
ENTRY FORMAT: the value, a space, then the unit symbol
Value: 20 V
